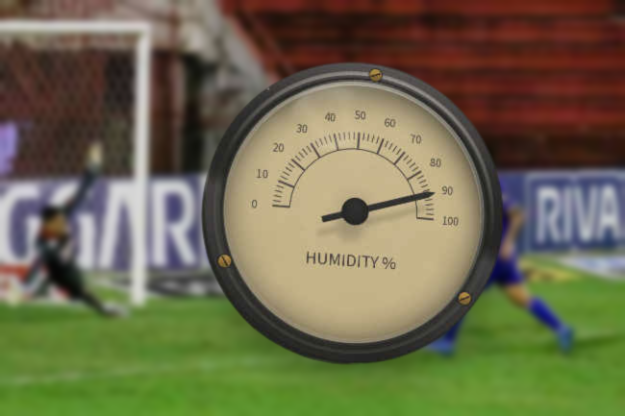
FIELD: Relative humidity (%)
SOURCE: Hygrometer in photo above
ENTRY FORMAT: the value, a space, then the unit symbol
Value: 90 %
